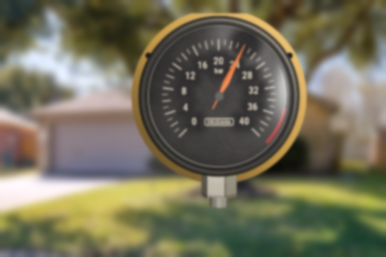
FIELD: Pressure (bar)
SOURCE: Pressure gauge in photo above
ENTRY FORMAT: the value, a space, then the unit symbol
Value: 24 bar
